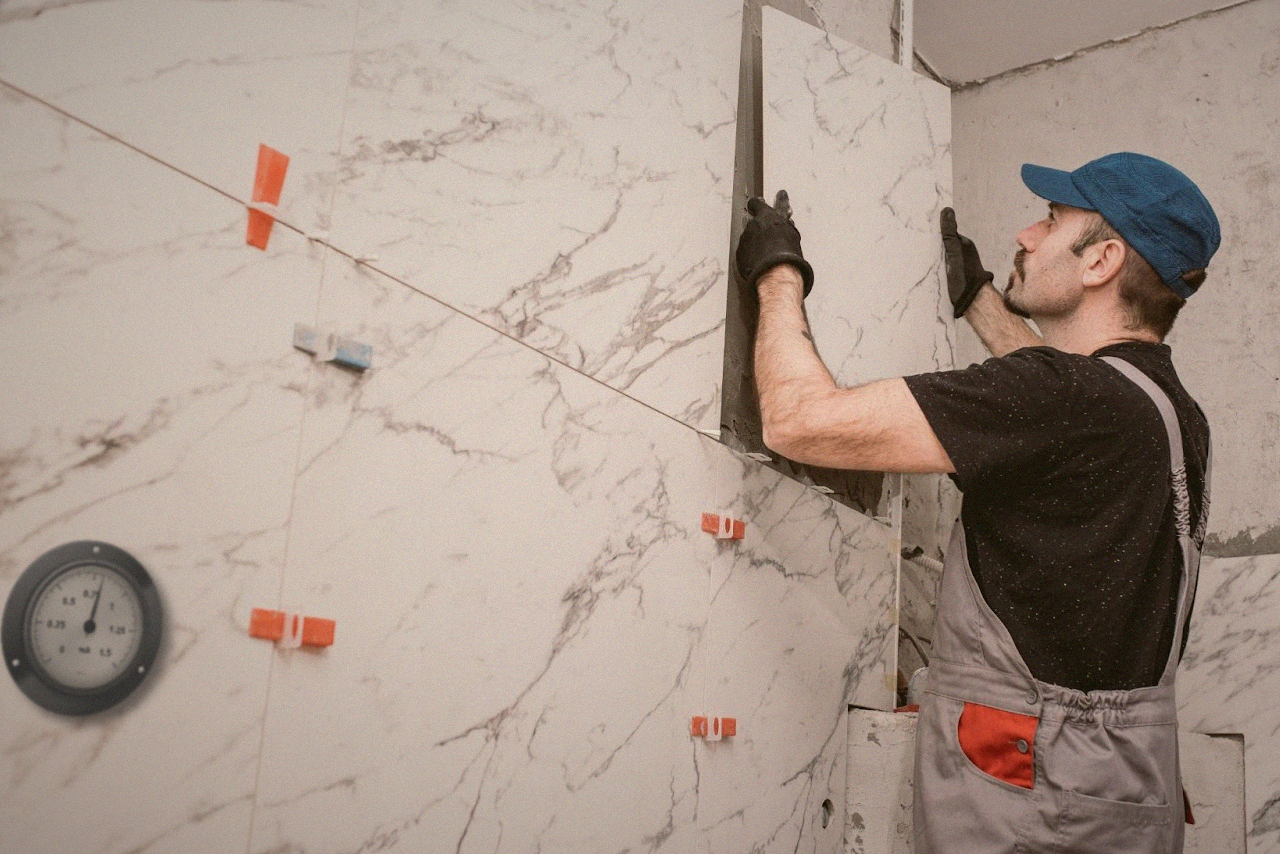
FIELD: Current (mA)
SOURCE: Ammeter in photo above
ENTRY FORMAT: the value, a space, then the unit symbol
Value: 0.8 mA
